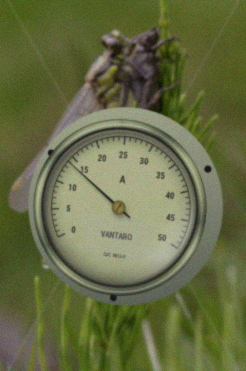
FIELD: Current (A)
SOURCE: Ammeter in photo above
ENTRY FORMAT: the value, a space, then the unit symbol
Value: 14 A
